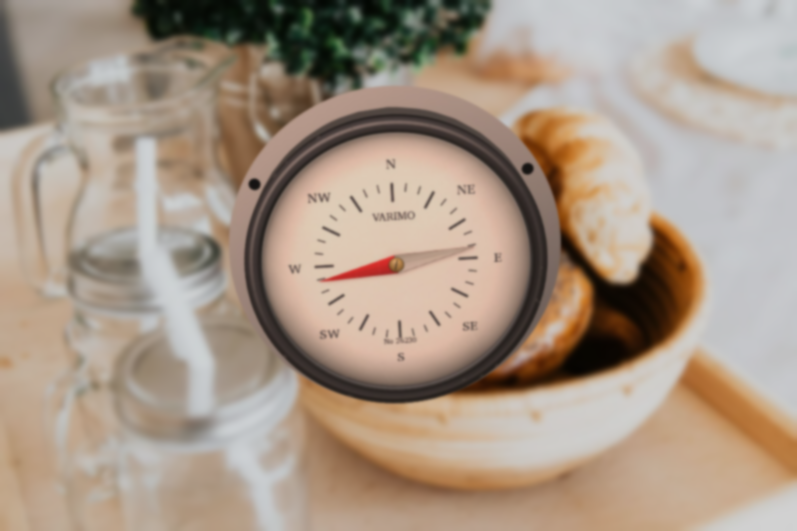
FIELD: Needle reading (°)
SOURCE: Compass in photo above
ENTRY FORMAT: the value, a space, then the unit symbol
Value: 260 °
